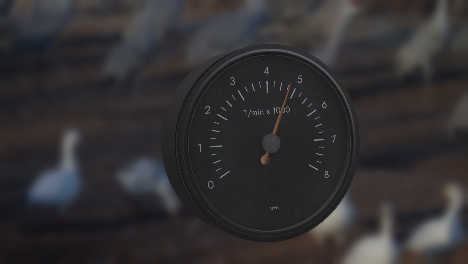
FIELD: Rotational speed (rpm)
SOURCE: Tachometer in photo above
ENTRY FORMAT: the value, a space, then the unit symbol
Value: 4750 rpm
